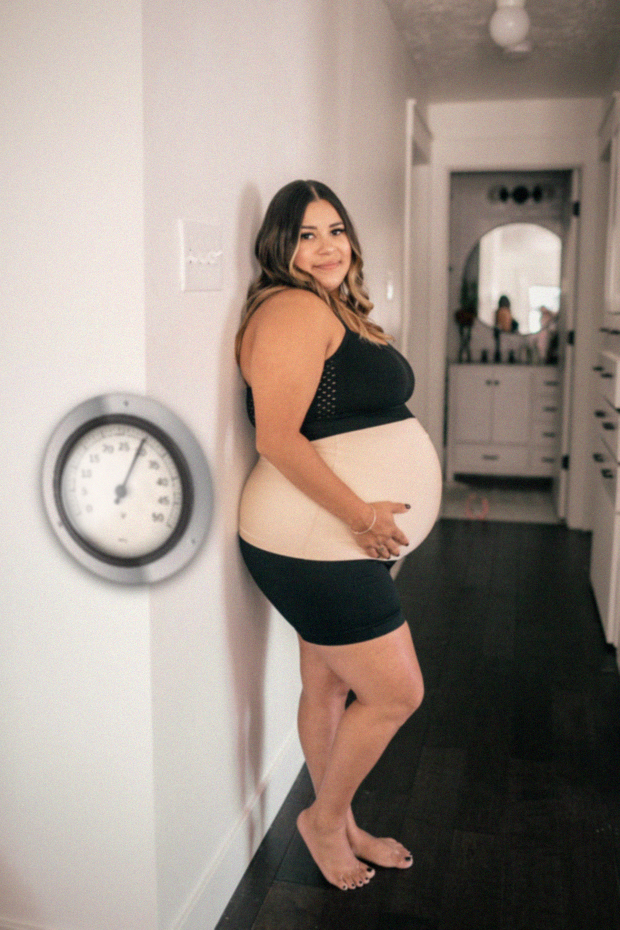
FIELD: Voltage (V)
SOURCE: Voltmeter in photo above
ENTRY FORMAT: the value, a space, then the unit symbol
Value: 30 V
